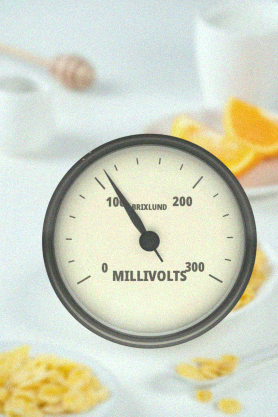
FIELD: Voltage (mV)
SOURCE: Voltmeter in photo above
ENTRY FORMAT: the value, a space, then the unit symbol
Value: 110 mV
